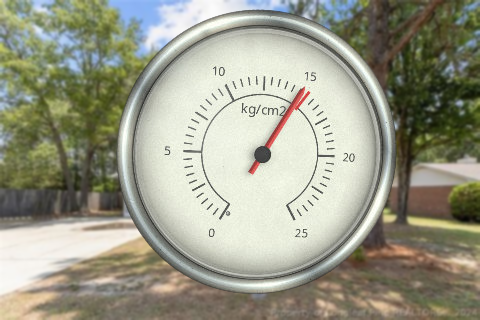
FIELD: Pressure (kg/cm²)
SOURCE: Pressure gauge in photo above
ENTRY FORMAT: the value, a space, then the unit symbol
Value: 15 kg/cm²
